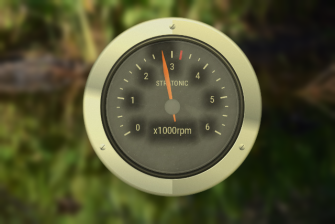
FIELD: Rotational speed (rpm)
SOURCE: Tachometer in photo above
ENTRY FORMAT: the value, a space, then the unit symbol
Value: 2750 rpm
